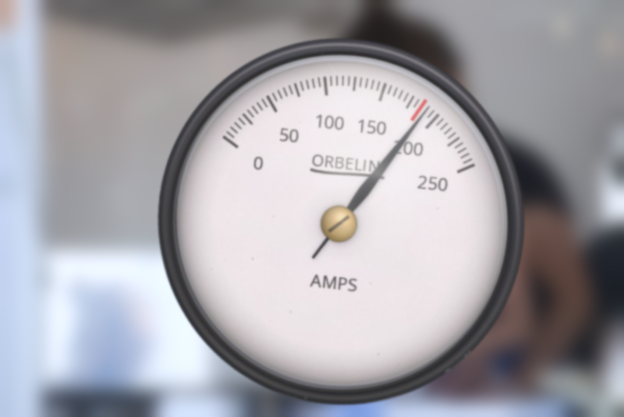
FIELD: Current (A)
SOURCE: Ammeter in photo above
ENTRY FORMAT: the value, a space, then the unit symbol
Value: 190 A
